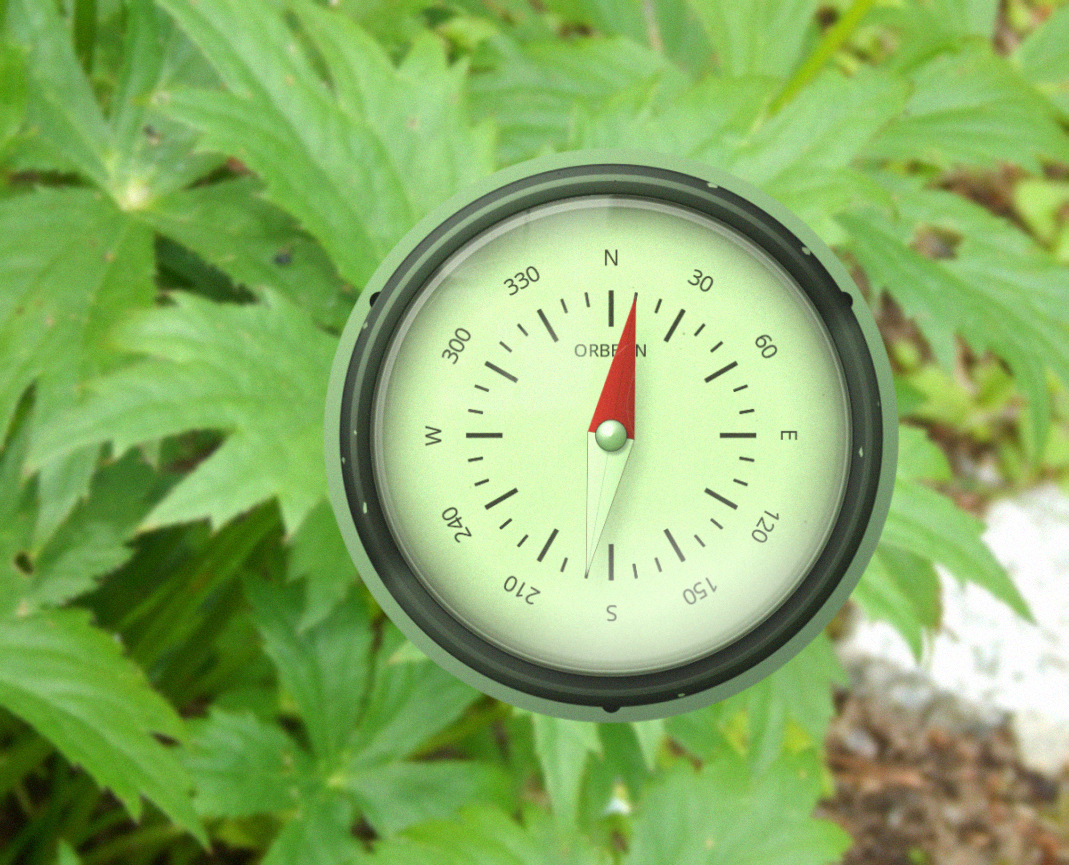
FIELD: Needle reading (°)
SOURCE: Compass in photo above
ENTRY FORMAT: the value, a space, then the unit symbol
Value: 10 °
